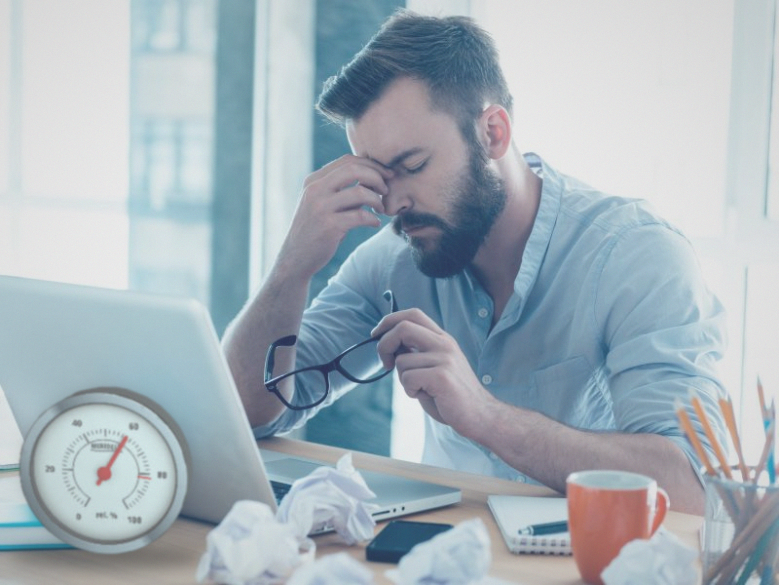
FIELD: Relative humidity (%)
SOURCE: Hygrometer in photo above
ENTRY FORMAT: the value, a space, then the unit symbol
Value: 60 %
